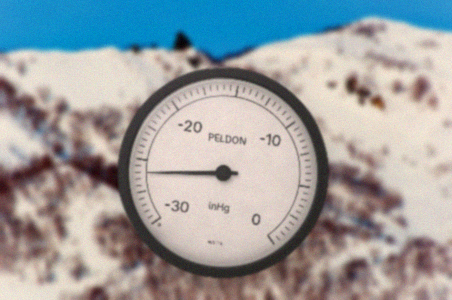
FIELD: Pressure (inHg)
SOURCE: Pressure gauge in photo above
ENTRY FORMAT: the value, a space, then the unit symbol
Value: -26 inHg
